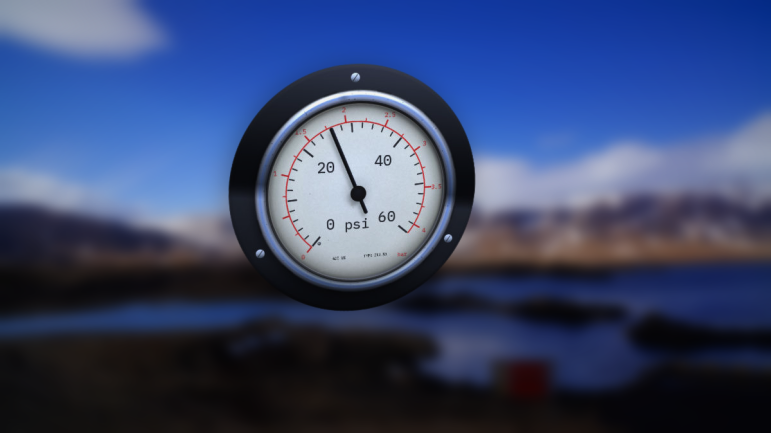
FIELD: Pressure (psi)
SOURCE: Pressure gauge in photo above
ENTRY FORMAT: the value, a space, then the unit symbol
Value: 26 psi
